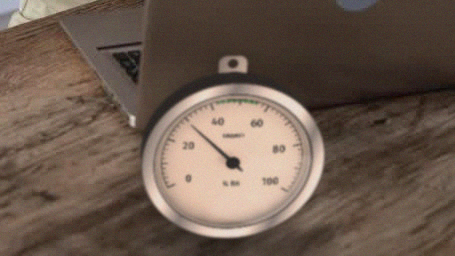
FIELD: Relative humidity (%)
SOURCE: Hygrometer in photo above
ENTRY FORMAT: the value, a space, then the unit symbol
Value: 30 %
